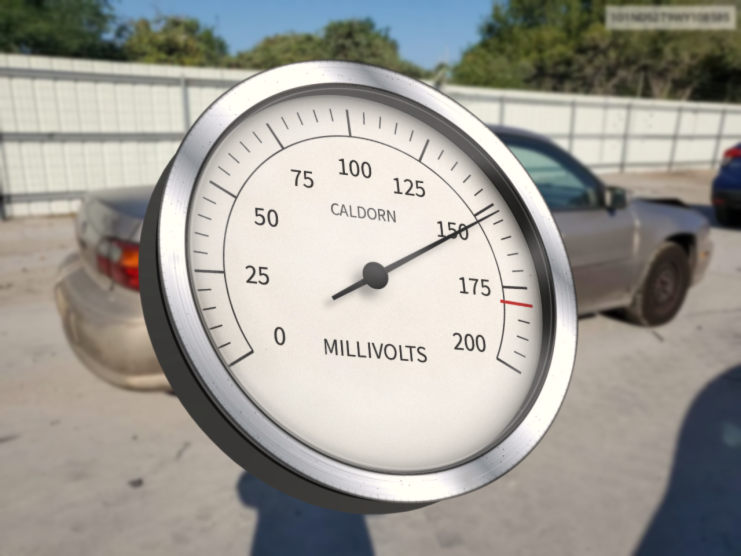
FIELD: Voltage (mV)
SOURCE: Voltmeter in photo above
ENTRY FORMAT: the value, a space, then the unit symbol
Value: 152.5 mV
